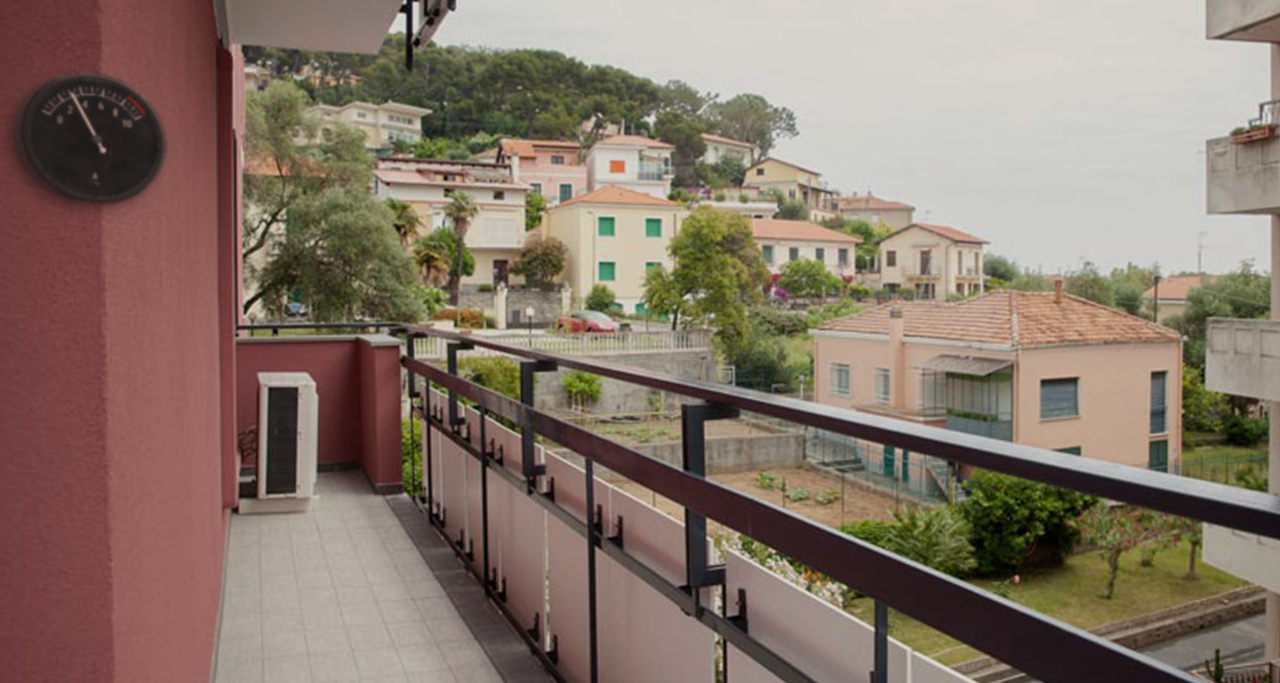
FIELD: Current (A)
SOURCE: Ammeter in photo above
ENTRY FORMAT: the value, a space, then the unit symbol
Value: 3 A
